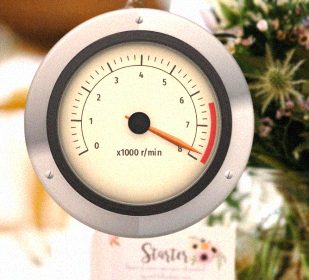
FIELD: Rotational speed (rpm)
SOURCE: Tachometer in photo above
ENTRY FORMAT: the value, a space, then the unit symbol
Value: 7800 rpm
